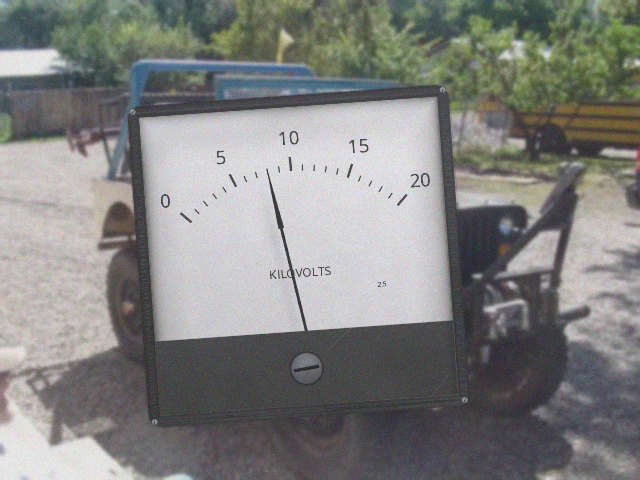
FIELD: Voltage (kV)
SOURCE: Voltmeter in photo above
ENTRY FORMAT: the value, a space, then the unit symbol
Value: 8 kV
